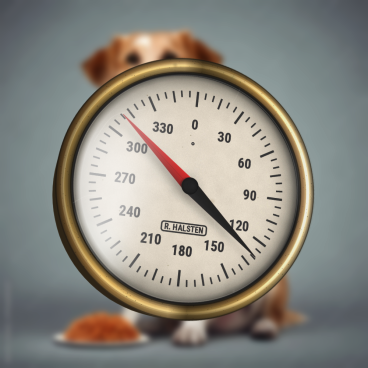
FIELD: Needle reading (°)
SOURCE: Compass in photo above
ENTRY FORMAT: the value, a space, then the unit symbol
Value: 310 °
